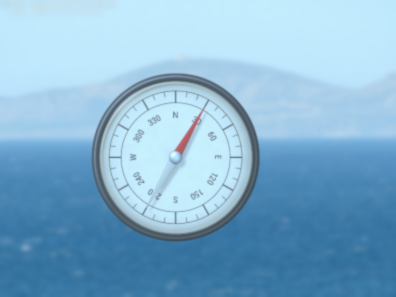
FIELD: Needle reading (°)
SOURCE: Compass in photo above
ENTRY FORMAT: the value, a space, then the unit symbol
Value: 30 °
